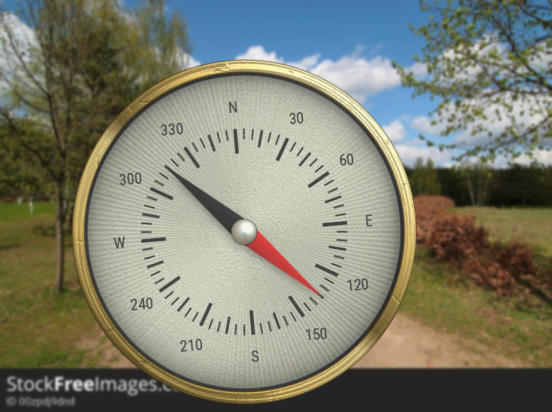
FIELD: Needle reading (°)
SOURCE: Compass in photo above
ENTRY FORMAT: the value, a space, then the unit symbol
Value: 135 °
